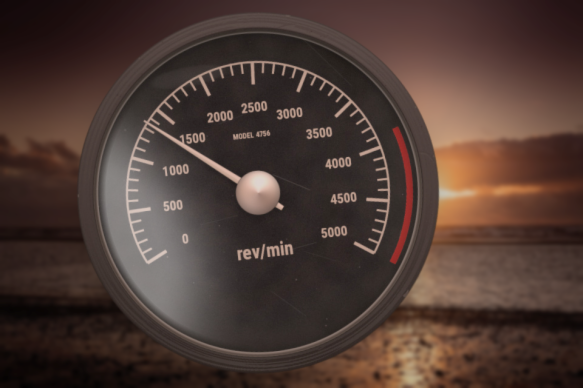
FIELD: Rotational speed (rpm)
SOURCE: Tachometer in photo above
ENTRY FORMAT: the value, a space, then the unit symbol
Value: 1350 rpm
